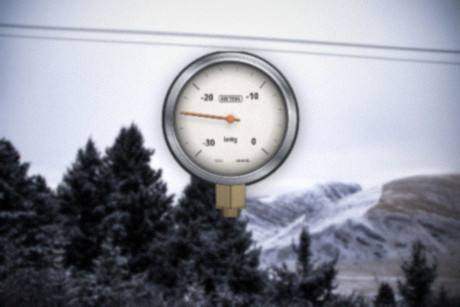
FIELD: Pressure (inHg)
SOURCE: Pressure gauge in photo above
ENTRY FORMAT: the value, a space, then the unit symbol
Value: -24 inHg
